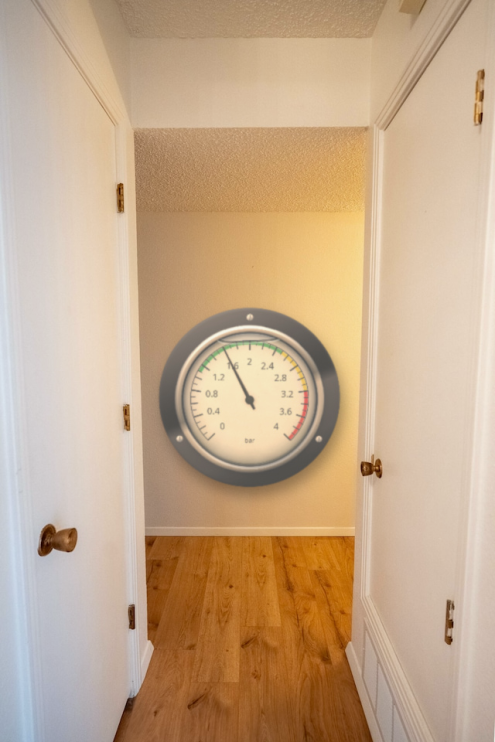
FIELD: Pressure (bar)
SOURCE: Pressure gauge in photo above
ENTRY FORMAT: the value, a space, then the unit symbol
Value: 1.6 bar
